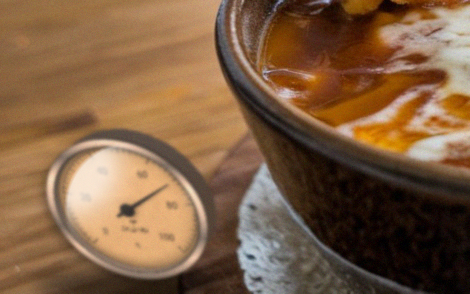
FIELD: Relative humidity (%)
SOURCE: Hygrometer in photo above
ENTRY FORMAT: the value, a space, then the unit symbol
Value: 70 %
